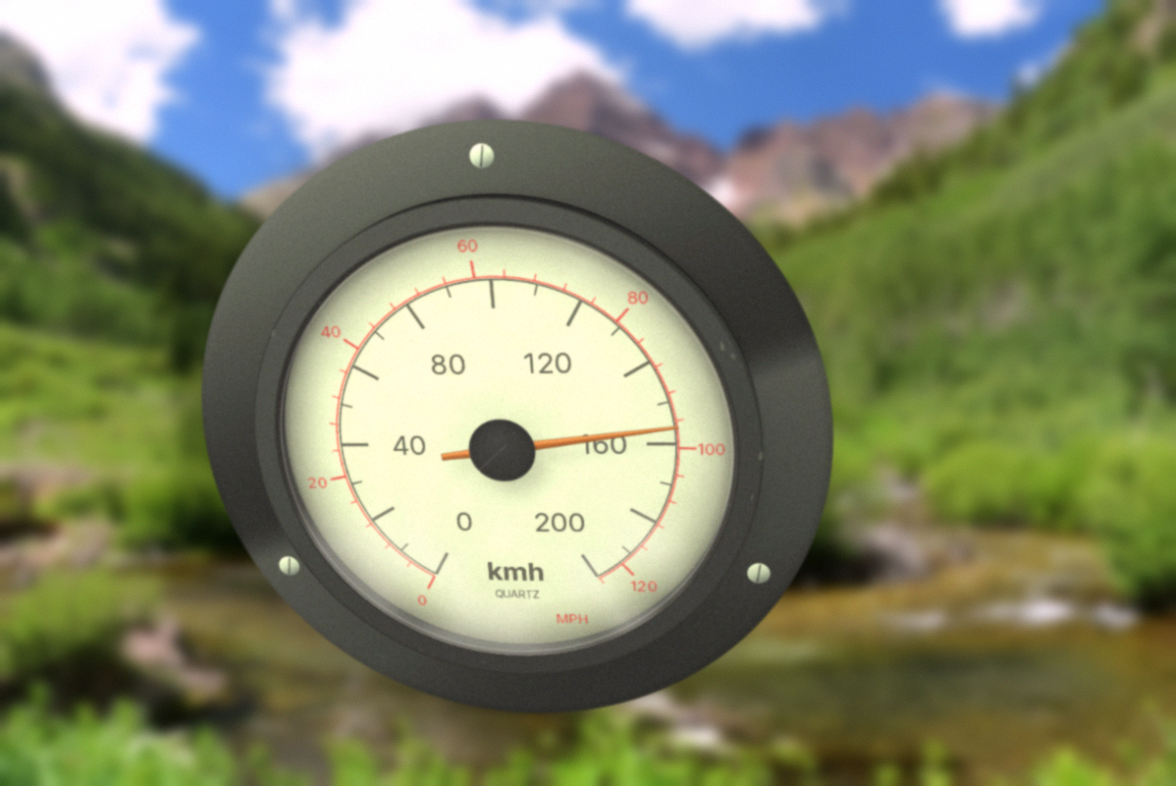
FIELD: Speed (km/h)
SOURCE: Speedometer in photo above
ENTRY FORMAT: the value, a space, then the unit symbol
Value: 155 km/h
